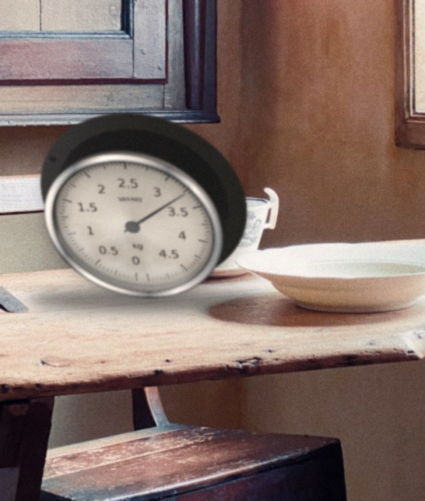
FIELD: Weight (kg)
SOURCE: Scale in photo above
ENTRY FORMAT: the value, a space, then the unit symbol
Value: 3.25 kg
